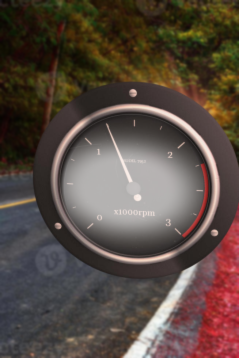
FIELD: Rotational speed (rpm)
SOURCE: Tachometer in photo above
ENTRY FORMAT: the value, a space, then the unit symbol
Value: 1250 rpm
